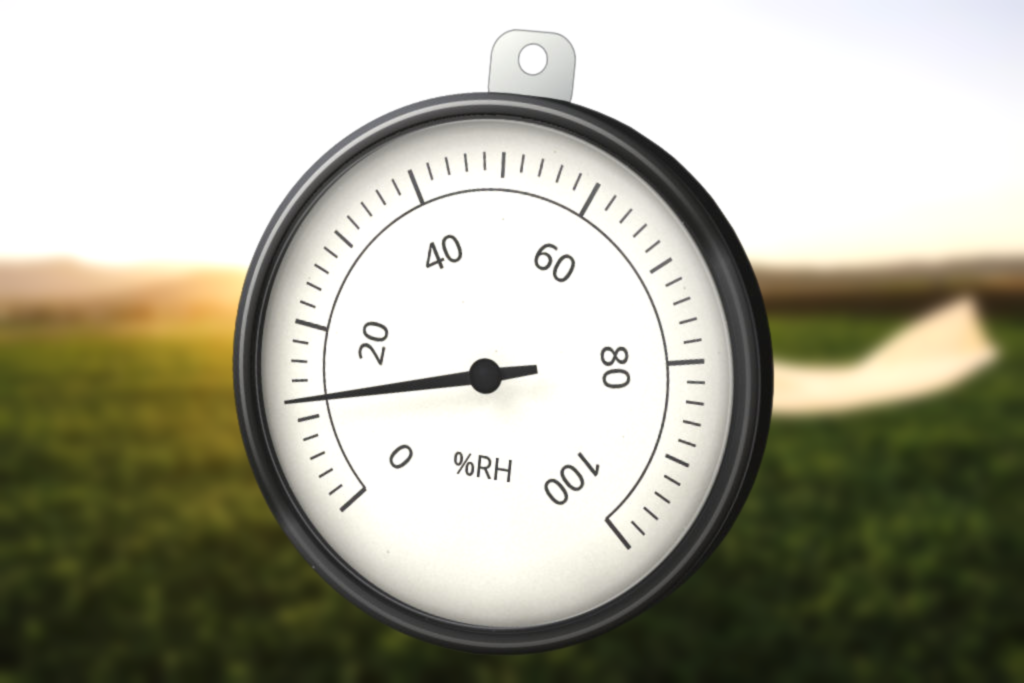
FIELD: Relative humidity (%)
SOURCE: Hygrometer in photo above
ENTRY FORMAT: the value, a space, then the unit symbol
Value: 12 %
